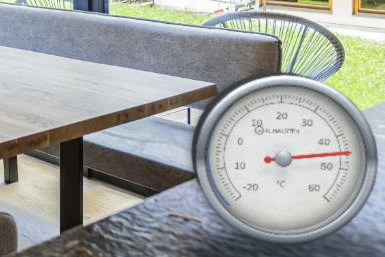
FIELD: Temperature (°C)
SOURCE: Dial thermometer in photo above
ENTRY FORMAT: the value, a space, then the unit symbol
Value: 45 °C
